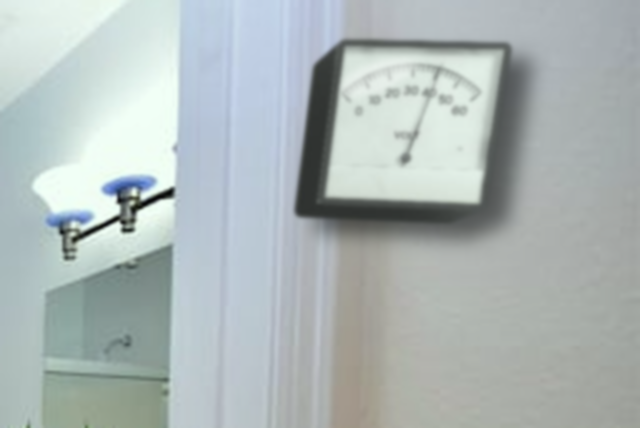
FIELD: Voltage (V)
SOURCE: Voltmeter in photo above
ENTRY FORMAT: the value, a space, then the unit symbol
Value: 40 V
